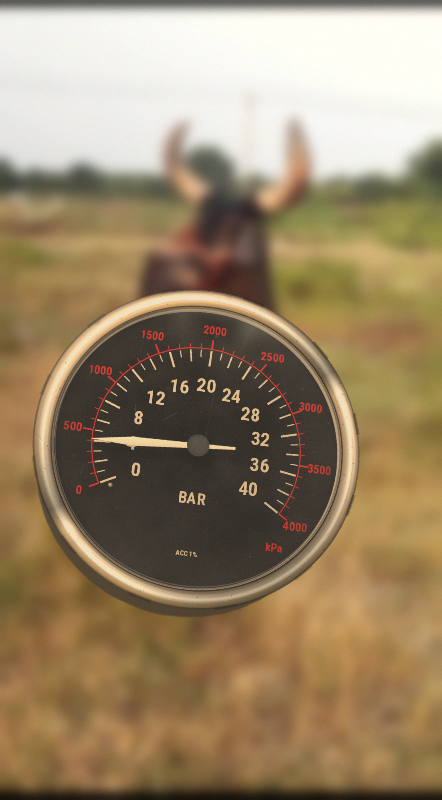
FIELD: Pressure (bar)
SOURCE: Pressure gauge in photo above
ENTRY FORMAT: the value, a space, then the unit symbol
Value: 4 bar
